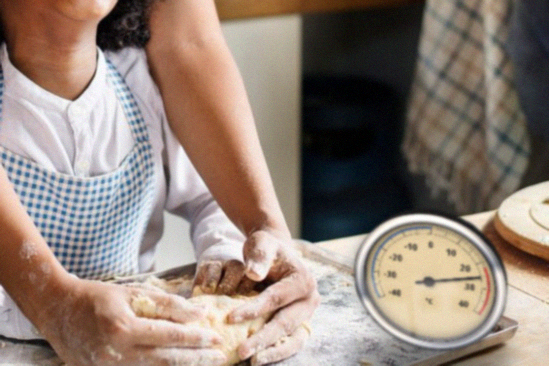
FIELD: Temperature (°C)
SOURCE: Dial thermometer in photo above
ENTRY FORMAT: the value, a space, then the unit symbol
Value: 25 °C
